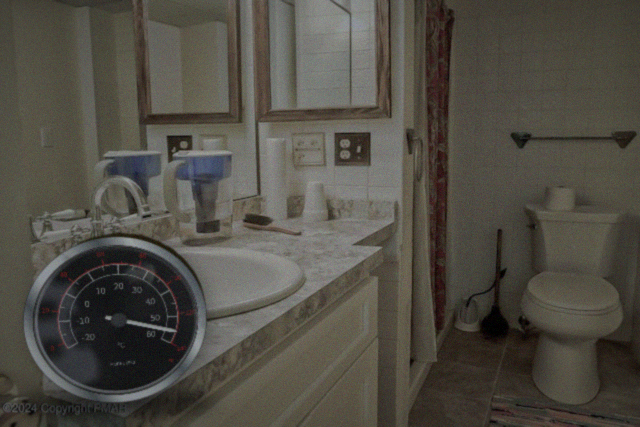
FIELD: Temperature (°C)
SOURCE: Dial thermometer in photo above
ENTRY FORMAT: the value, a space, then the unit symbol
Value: 55 °C
